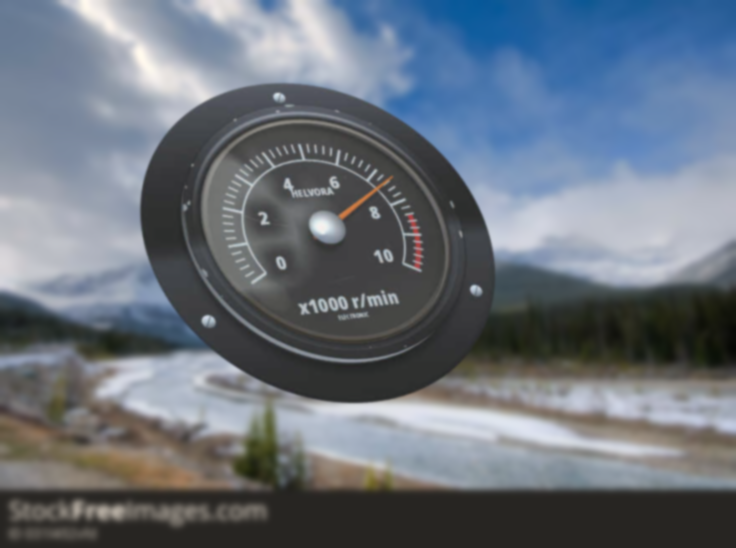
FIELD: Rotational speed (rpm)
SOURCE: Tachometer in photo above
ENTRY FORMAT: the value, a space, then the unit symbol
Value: 7400 rpm
